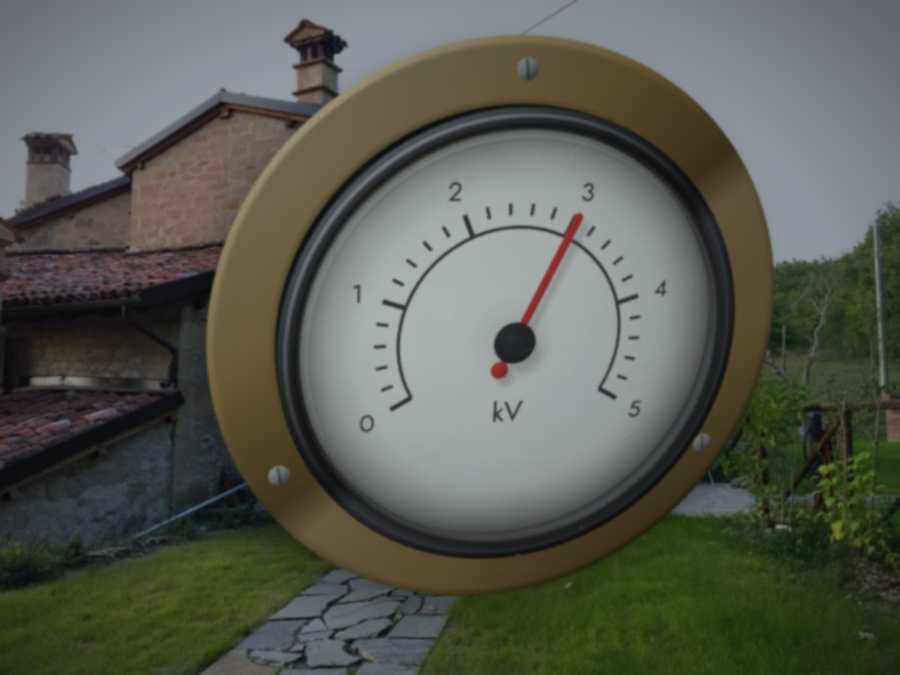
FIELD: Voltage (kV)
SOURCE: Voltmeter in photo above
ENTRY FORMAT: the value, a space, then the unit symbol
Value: 3 kV
